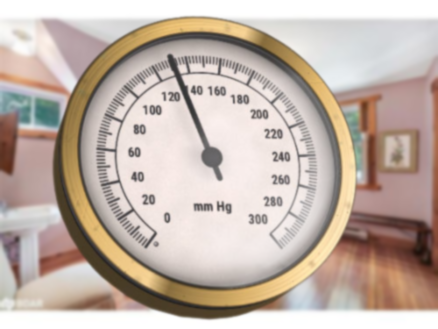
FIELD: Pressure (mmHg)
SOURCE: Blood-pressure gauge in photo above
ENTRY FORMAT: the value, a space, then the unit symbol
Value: 130 mmHg
